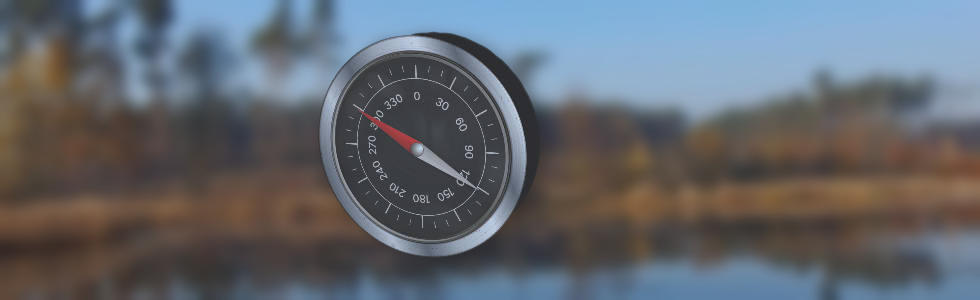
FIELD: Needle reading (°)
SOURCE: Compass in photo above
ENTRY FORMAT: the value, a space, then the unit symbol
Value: 300 °
